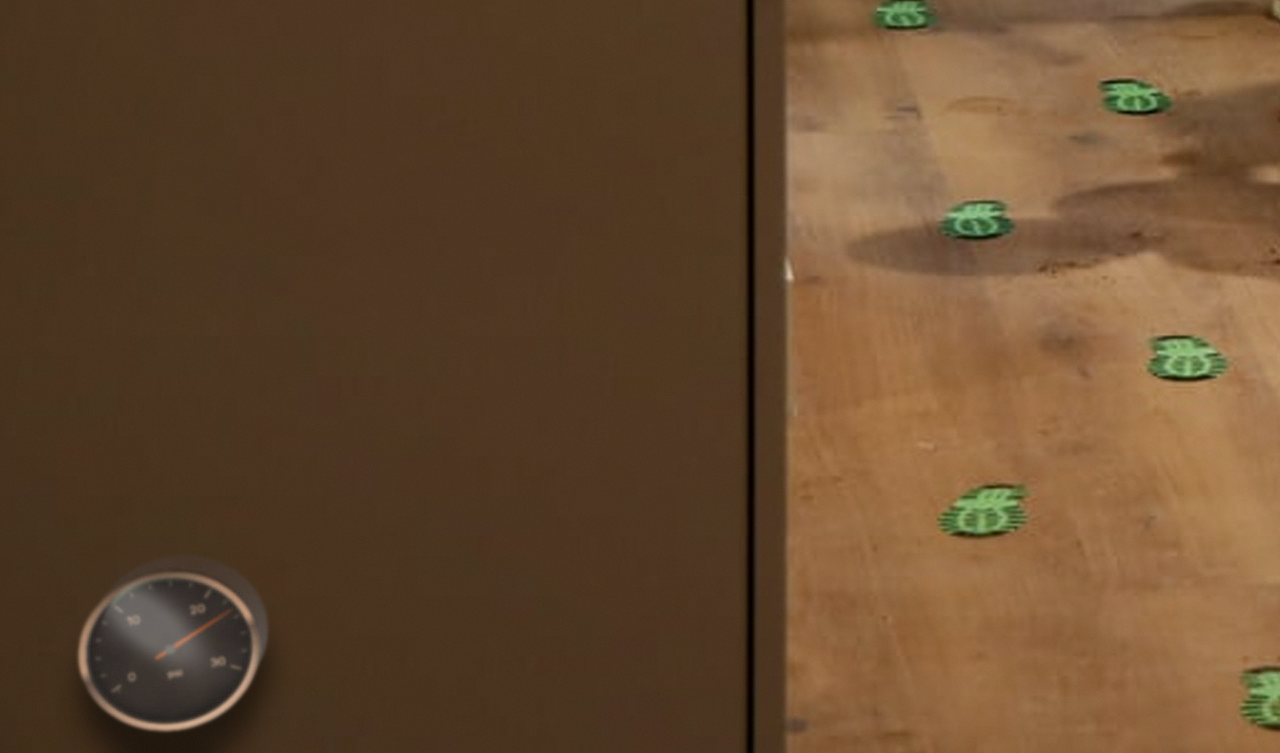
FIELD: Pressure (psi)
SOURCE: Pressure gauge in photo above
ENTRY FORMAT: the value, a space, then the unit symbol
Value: 23 psi
